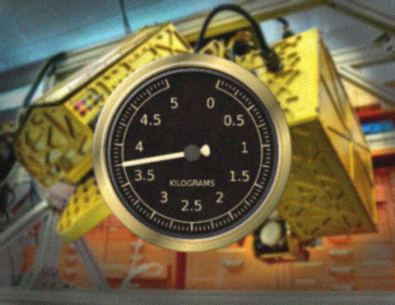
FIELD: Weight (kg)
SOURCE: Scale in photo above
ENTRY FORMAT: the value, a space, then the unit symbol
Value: 3.75 kg
